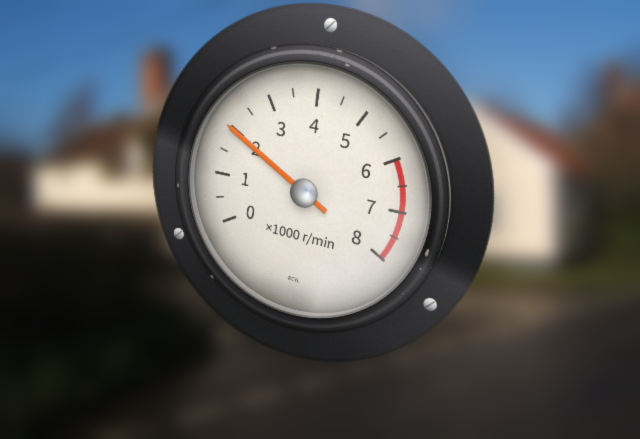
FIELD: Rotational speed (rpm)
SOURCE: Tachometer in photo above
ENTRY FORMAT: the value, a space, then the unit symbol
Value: 2000 rpm
